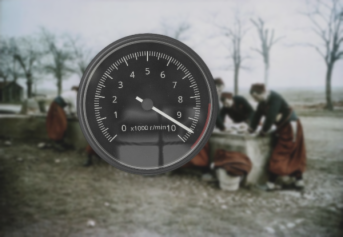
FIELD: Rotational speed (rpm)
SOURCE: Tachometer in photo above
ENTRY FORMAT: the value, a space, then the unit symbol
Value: 9500 rpm
